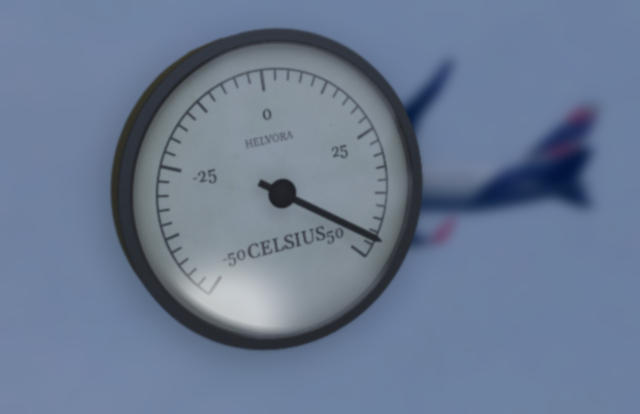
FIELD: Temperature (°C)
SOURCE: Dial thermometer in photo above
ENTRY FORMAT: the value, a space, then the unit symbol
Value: 46.25 °C
